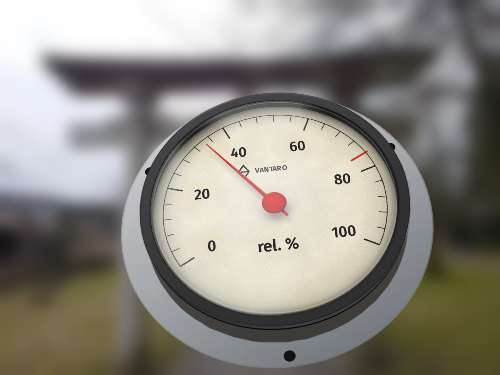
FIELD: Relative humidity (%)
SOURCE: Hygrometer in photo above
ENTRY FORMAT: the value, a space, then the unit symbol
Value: 34 %
